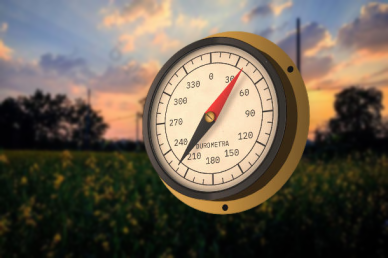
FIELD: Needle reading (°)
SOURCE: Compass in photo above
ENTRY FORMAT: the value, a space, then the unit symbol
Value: 40 °
